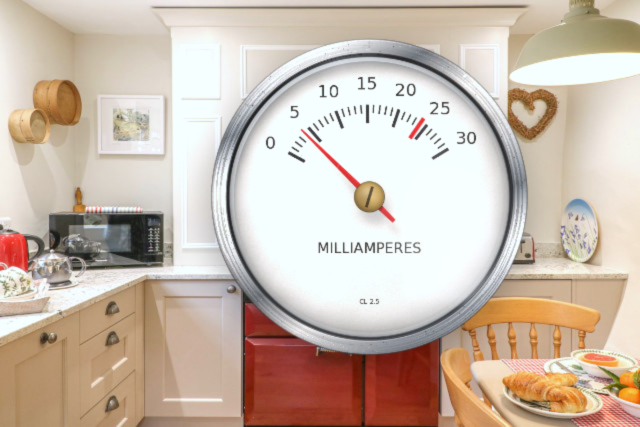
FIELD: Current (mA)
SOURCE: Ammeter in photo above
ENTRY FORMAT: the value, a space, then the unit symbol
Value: 4 mA
